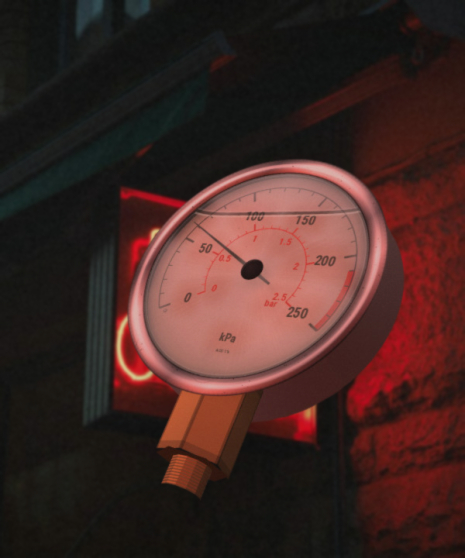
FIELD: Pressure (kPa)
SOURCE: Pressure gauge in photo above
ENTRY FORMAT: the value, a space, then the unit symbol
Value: 60 kPa
